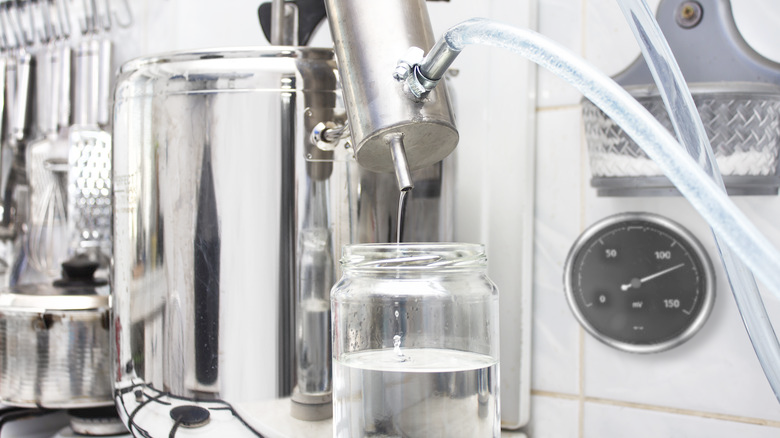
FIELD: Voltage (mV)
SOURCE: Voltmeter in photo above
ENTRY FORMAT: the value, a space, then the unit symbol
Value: 115 mV
